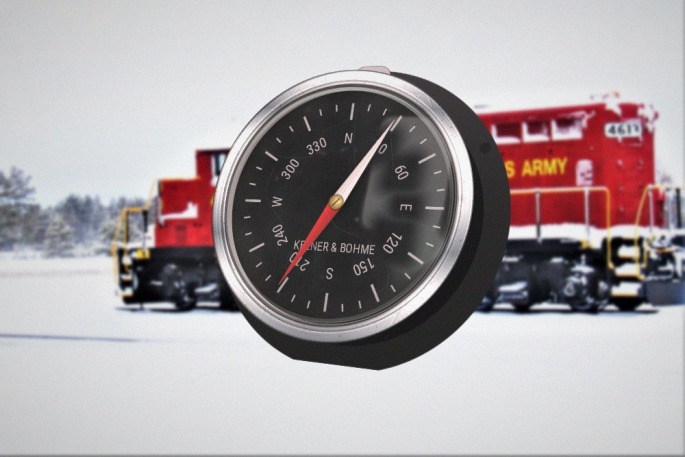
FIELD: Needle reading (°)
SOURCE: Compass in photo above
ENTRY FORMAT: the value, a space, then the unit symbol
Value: 210 °
